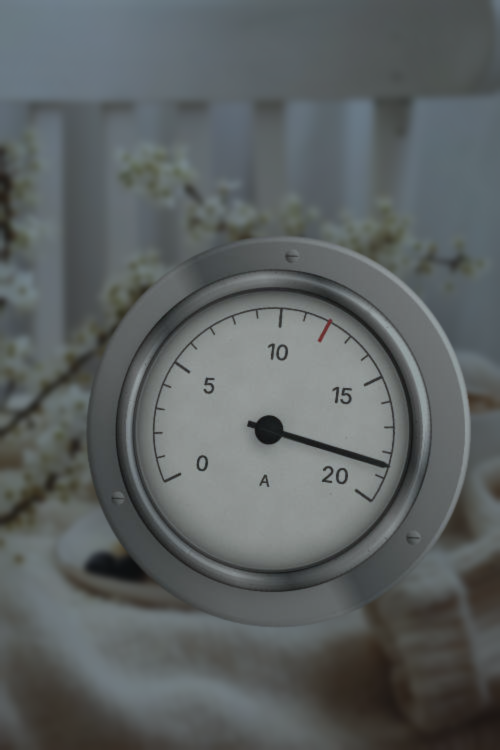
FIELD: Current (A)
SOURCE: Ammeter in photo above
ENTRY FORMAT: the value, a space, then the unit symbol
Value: 18.5 A
